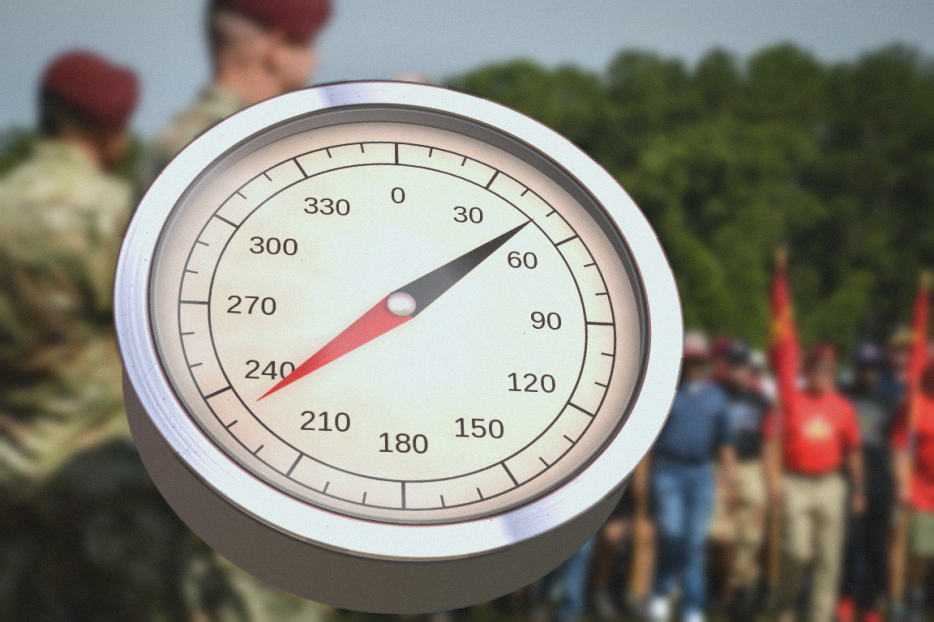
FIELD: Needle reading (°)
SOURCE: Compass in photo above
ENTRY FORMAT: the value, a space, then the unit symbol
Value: 230 °
